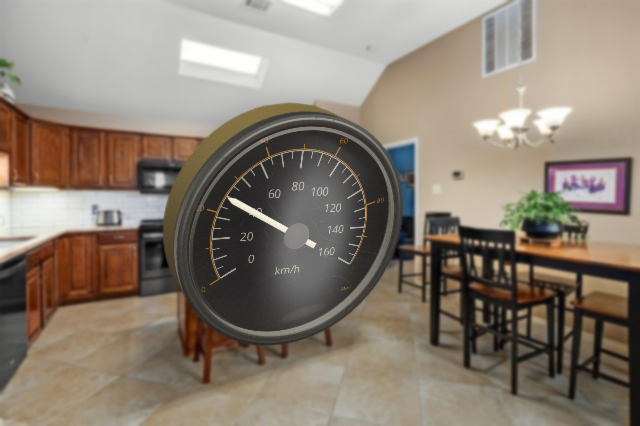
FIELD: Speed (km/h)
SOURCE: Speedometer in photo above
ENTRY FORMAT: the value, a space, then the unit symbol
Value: 40 km/h
